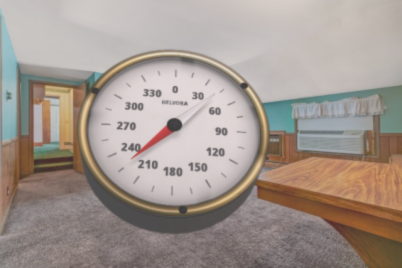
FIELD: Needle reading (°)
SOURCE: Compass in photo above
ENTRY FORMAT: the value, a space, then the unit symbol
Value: 225 °
